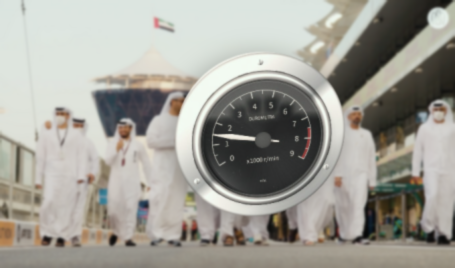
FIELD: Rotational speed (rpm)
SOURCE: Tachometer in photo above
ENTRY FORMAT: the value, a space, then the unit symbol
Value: 1500 rpm
